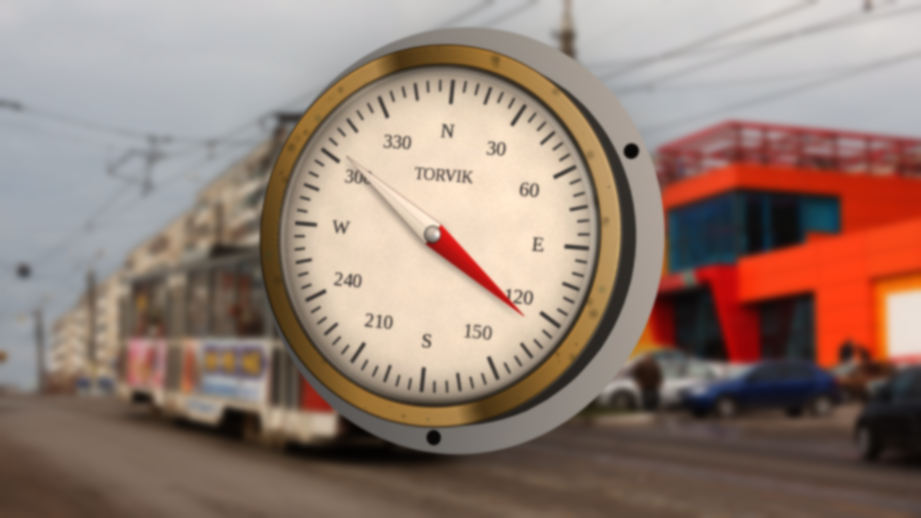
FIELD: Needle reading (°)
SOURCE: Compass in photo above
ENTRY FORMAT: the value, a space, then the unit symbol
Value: 125 °
